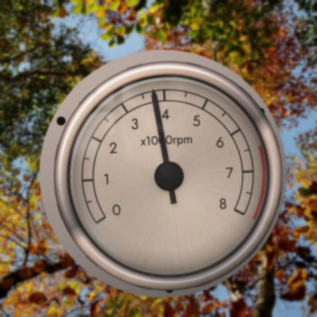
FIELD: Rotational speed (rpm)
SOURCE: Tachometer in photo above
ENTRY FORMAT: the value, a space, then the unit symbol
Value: 3750 rpm
